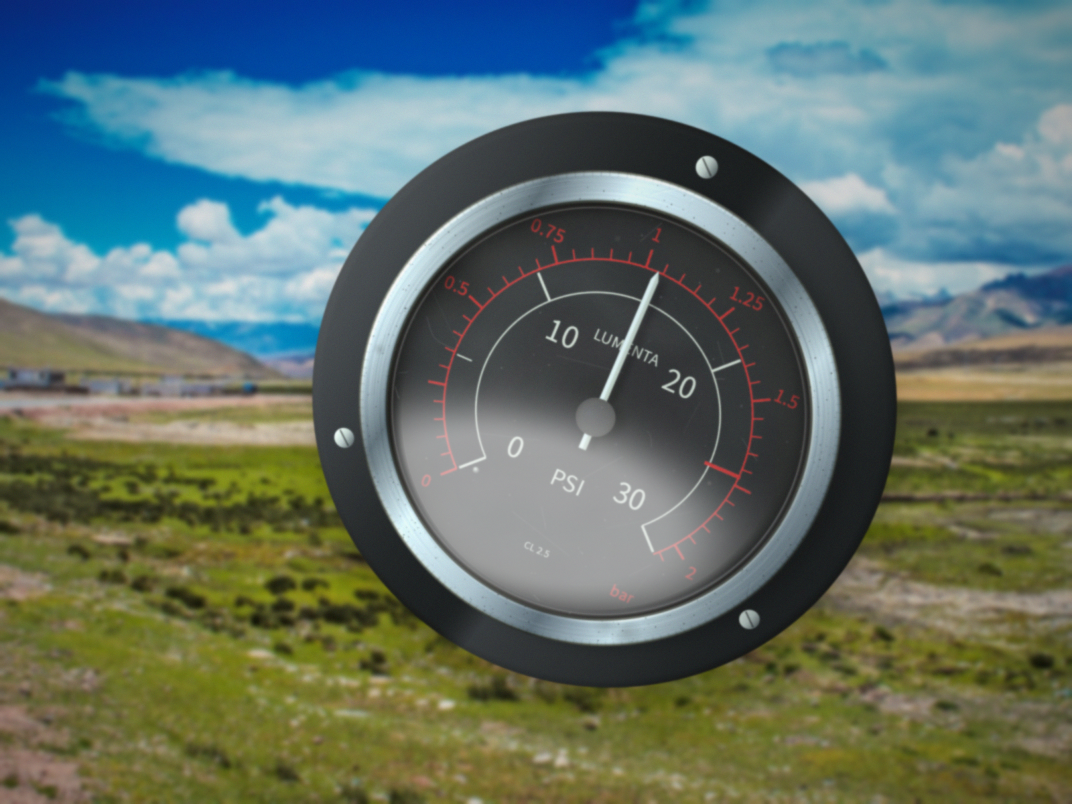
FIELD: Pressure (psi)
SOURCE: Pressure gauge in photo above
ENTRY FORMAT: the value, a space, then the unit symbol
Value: 15 psi
